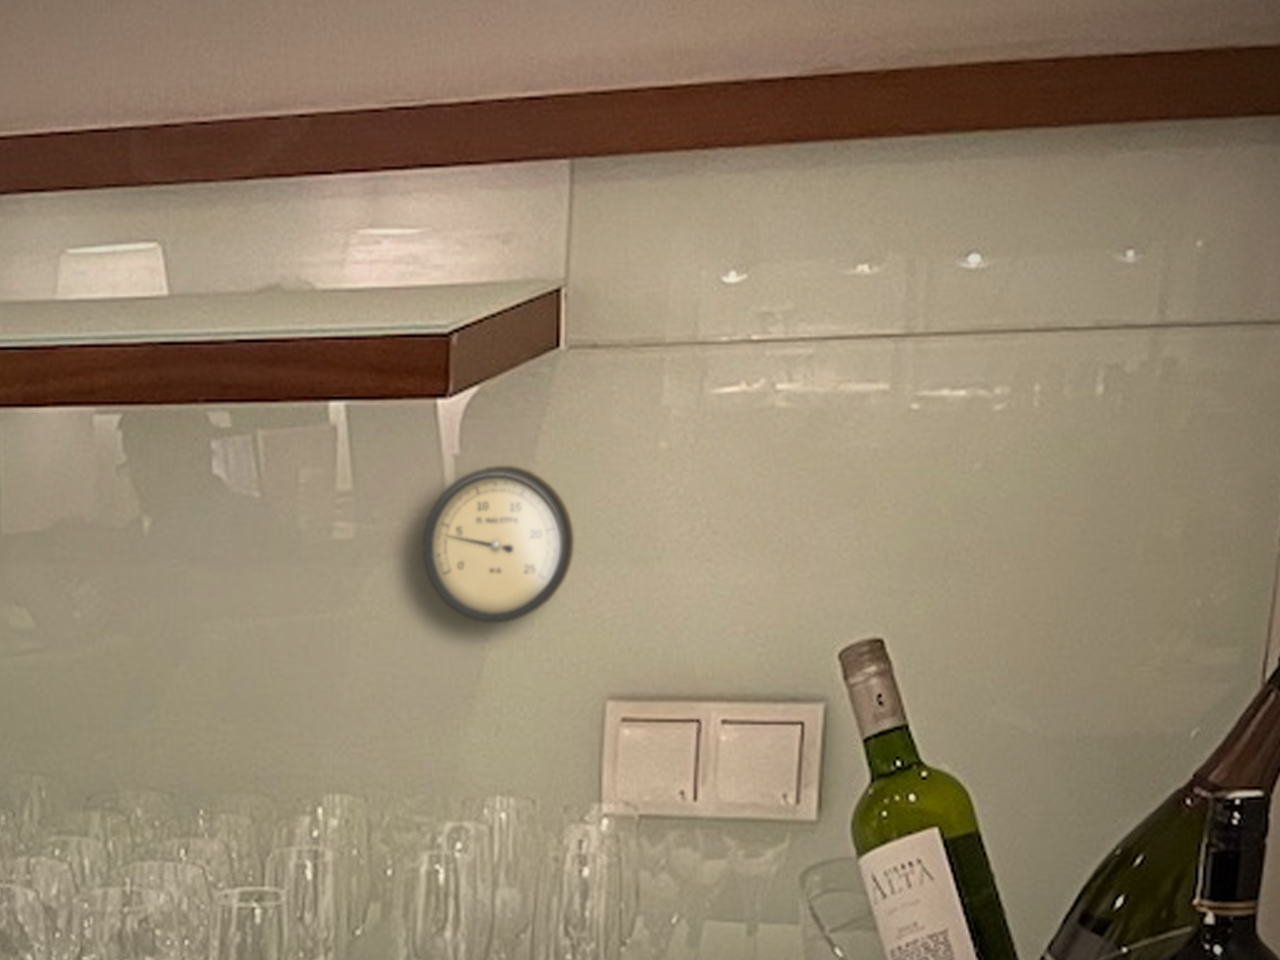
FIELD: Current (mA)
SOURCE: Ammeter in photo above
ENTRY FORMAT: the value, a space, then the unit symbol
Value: 4 mA
